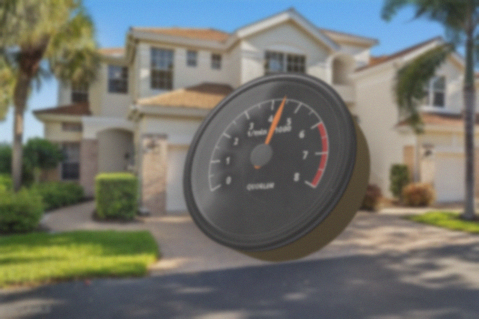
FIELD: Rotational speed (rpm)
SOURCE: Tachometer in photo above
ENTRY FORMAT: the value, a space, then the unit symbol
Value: 4500 rpm
